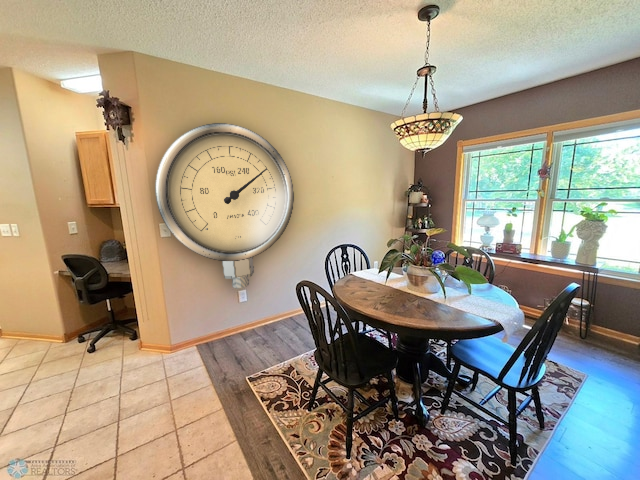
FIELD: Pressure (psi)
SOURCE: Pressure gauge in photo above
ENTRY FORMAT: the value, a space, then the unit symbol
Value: 280 psi
